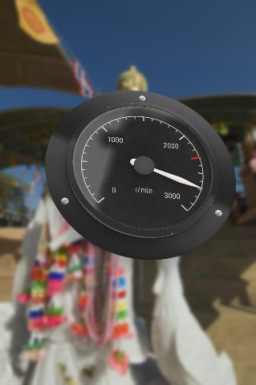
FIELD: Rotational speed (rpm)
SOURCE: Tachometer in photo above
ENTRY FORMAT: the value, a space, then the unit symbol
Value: 2700 rpm
